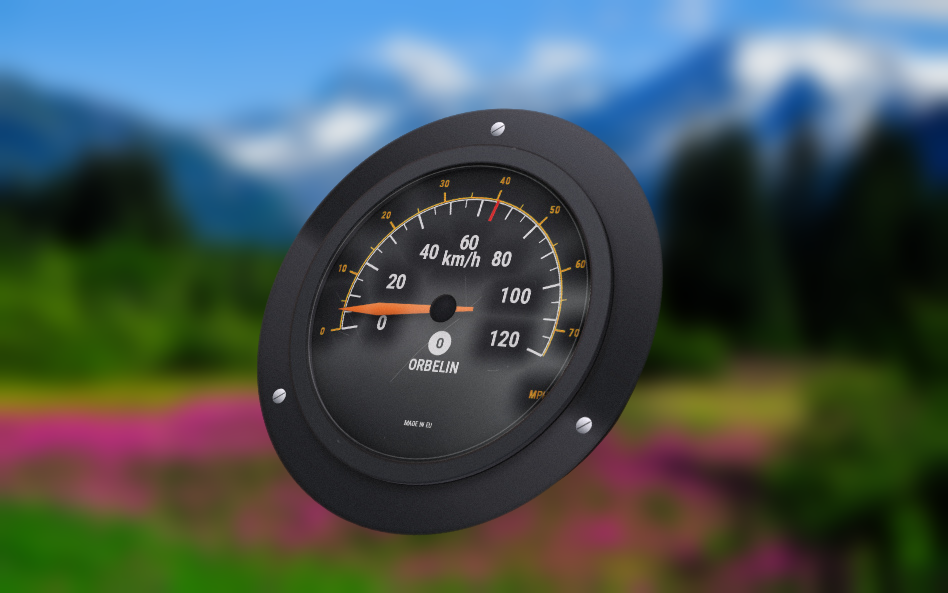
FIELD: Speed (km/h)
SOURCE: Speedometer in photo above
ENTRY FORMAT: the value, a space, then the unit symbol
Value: 5 km/h
